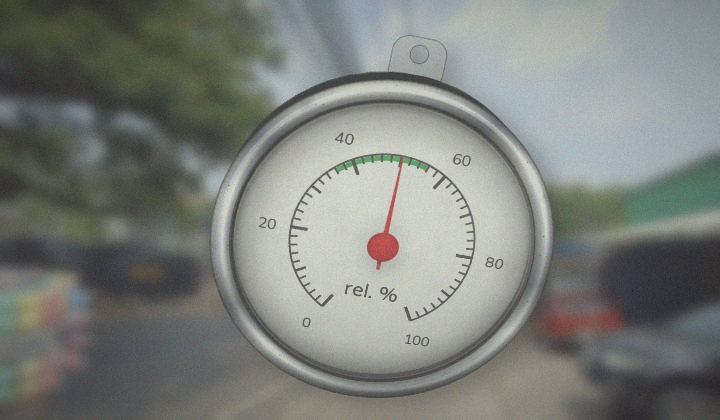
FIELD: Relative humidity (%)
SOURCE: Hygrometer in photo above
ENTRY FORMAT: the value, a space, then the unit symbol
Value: 50 %
